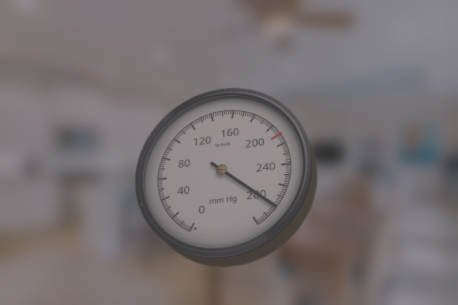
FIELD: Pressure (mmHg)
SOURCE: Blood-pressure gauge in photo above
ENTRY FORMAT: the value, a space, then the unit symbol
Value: 280 mmHg
